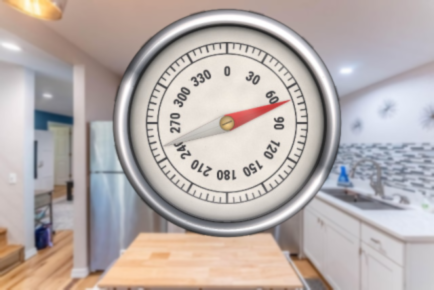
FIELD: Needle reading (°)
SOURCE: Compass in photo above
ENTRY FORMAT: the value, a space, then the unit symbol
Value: 70 °
